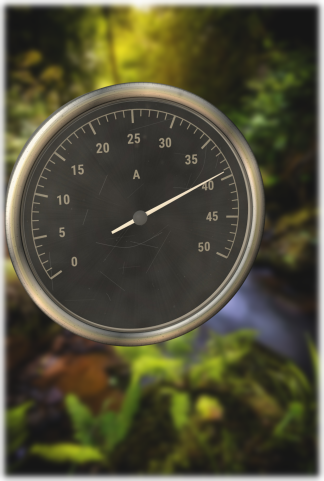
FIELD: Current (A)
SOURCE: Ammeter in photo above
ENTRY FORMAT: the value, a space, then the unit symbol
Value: 39 A
